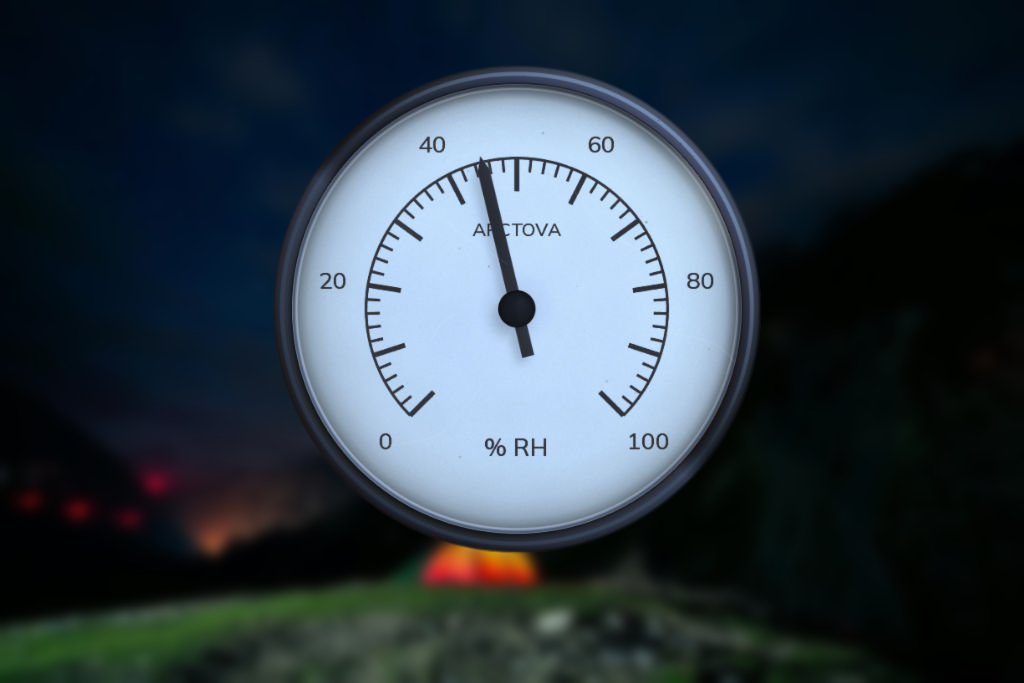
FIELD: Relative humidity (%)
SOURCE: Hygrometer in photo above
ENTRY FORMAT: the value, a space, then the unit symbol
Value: 45 %
